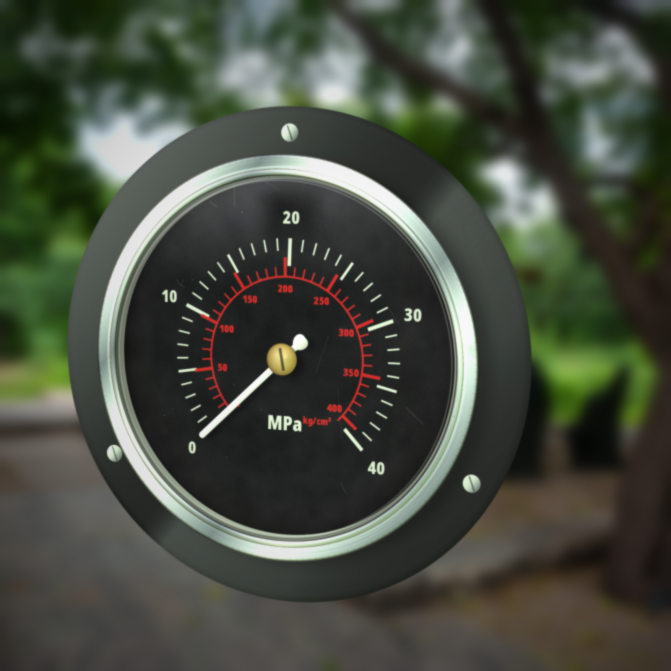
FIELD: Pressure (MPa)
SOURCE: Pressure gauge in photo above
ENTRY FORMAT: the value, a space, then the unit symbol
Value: 0 MPa
